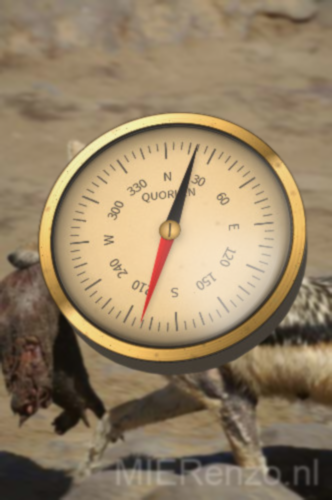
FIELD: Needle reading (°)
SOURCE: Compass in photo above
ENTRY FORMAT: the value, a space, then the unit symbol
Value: 200 °
